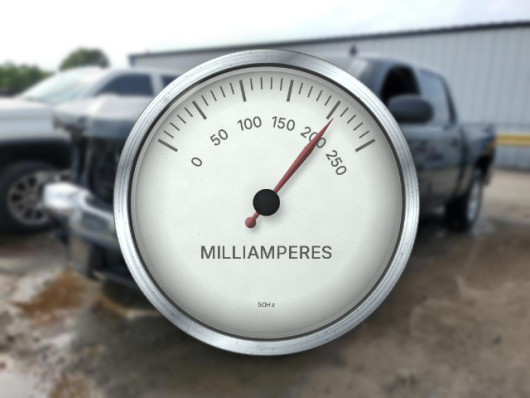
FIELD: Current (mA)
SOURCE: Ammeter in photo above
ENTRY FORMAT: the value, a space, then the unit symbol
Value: 205 mA
